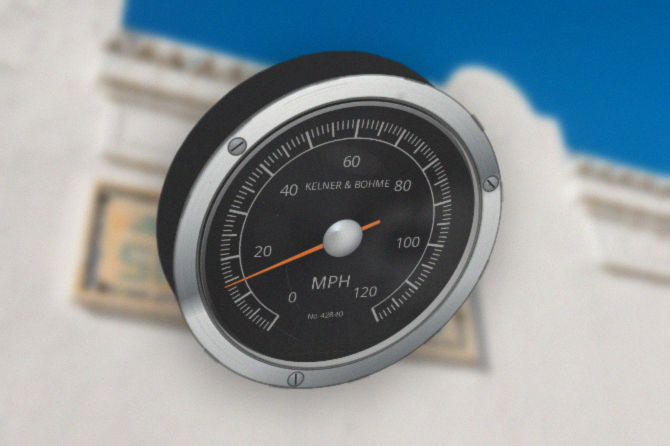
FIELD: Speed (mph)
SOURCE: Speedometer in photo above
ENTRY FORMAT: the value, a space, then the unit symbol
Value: 15 mph
